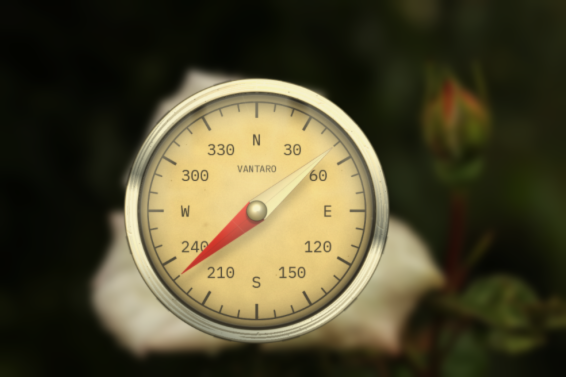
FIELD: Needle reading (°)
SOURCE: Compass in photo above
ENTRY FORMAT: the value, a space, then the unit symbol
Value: 230 °
